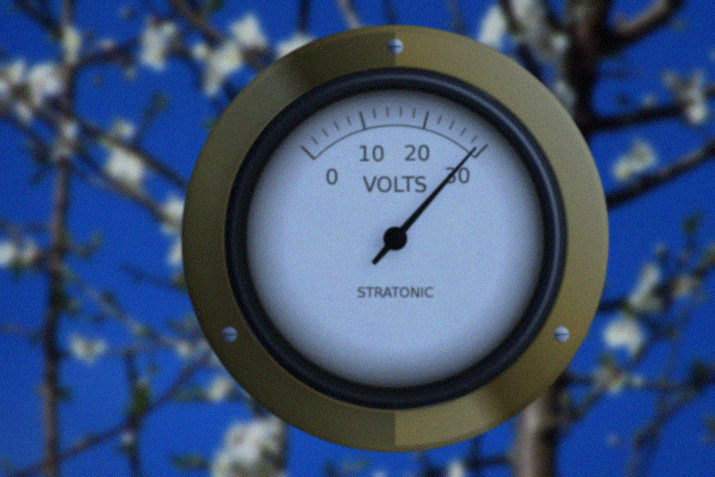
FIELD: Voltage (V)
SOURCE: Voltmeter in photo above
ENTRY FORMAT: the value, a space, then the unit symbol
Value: 29 V
